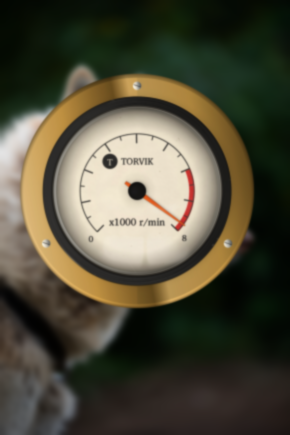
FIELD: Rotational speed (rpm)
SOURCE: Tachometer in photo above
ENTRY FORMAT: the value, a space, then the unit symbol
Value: 7750 rpm
